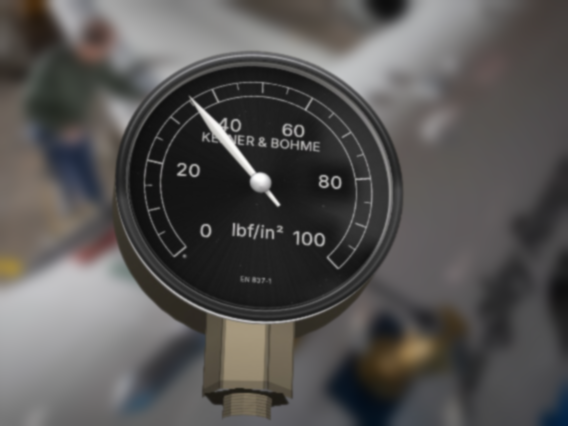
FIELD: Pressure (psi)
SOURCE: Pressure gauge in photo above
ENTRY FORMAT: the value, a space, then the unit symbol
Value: 35 psi
